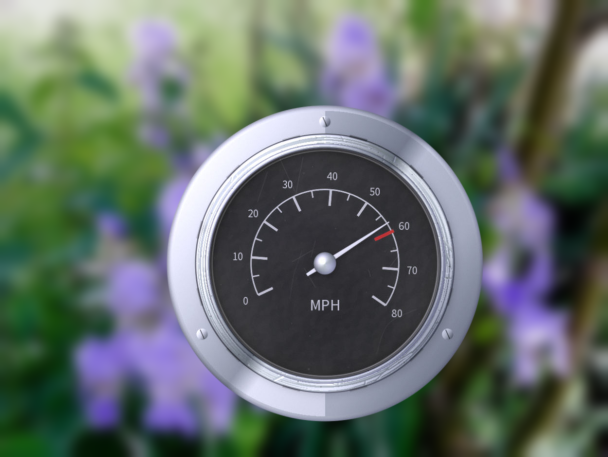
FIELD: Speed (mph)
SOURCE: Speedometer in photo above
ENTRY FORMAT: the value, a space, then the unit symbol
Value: 57.5 mph
